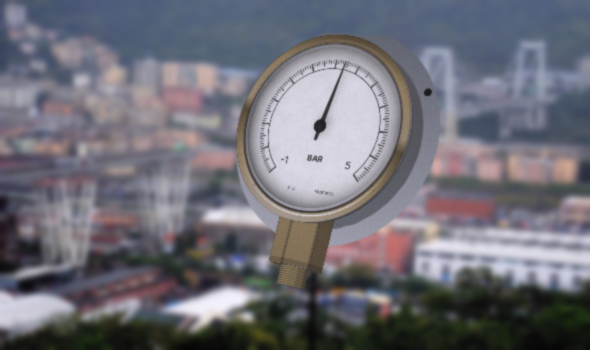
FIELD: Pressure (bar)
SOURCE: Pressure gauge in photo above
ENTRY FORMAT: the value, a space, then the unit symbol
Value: 2.25 bar
